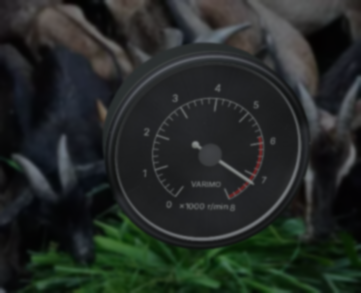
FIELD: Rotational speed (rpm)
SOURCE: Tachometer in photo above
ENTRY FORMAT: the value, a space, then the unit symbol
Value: 7200 rpm
